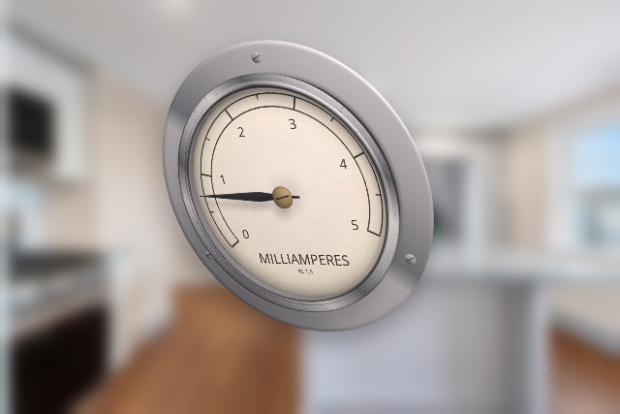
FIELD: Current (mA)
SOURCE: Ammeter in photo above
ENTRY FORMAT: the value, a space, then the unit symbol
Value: 0.75 mA
